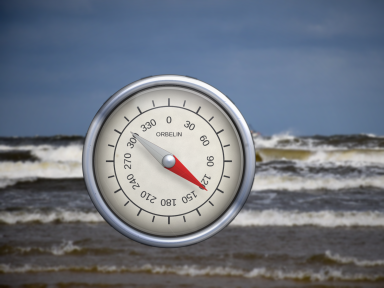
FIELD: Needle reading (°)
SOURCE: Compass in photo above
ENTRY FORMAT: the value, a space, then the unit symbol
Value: 127.5 °
